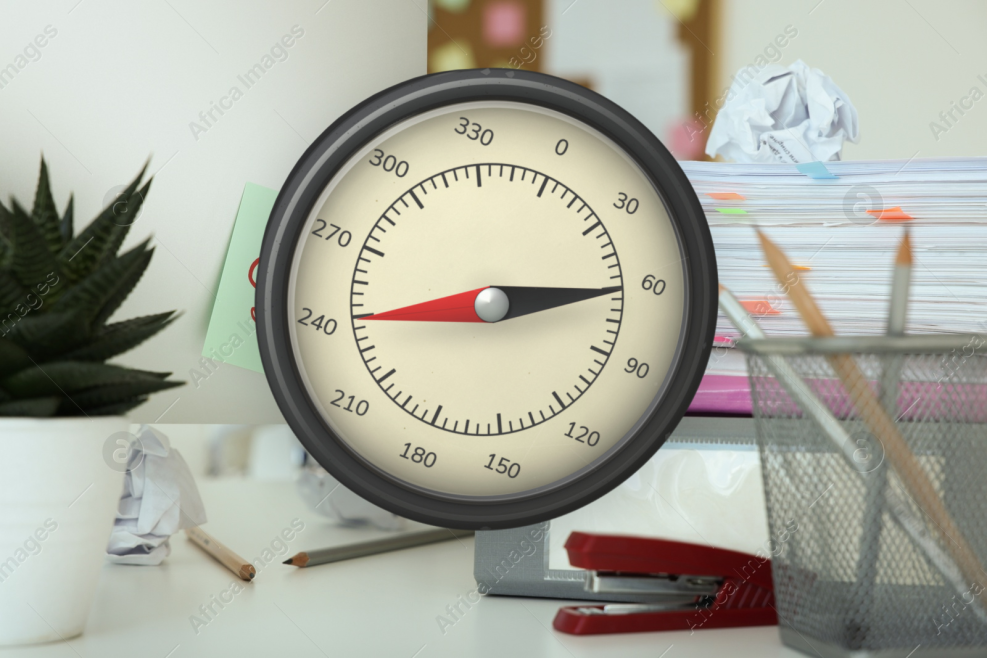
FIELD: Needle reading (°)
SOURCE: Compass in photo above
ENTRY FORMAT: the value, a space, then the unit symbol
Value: 240 °
